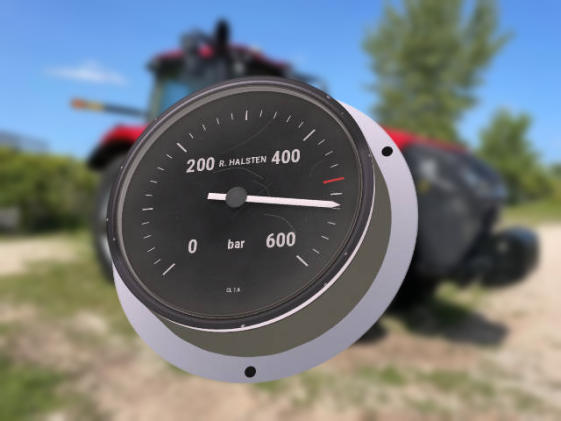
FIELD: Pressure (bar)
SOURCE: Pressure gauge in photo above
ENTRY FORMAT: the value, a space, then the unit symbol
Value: 520 bar
